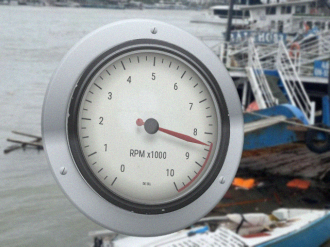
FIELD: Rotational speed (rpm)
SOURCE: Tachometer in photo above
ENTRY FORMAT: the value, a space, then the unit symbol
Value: 8375 rpm
